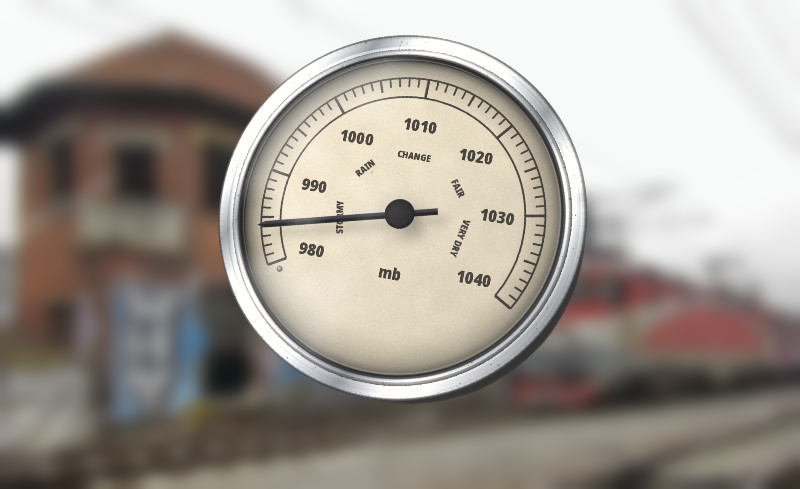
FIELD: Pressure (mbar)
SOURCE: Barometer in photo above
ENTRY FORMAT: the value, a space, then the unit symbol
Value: 984 mbar
